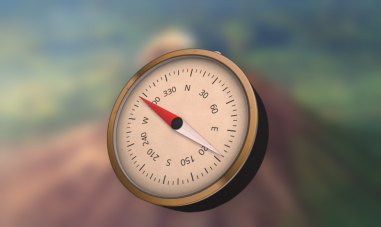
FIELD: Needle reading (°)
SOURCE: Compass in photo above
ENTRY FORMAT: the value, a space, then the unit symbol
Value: 295 °
